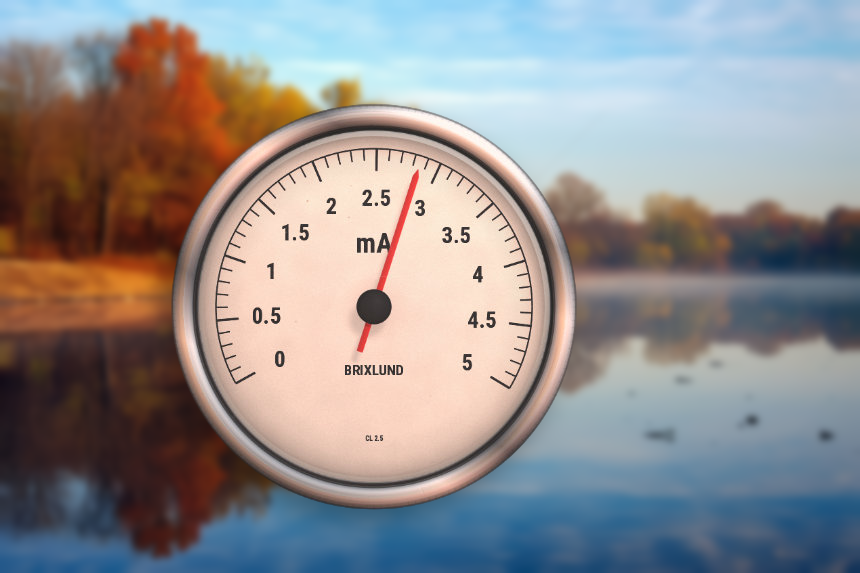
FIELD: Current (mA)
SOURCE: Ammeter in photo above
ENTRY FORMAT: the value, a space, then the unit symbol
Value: 2.85 mA
